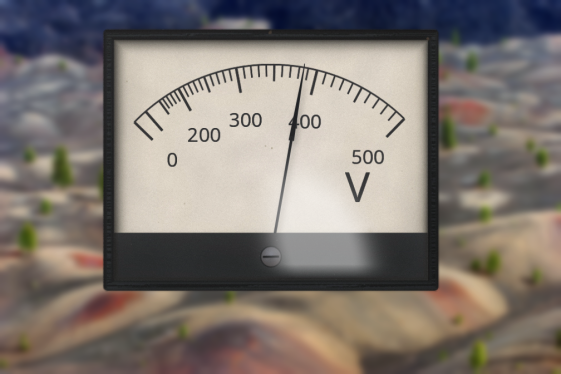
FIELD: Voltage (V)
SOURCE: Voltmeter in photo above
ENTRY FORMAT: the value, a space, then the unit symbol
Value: 385 V
